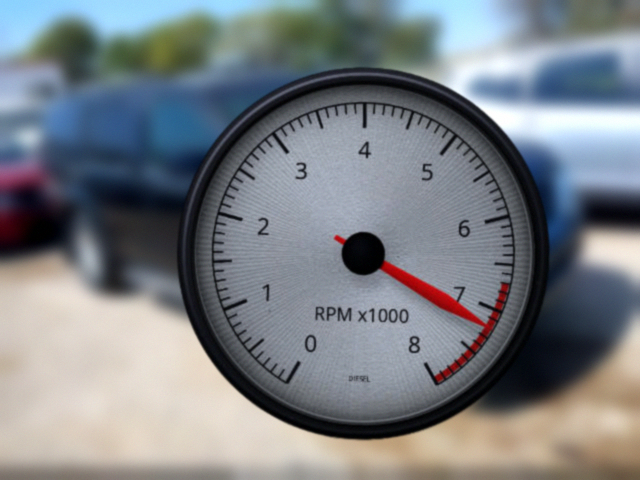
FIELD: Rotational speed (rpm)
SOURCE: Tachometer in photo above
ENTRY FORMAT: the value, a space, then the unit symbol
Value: 7200 rpm
